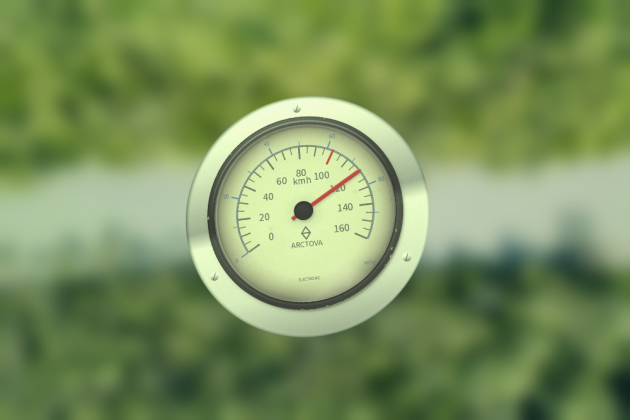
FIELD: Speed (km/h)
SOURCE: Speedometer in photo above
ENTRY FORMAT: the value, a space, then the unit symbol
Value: 120 km/h
